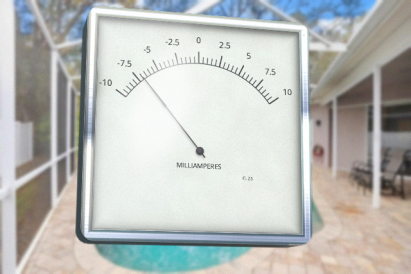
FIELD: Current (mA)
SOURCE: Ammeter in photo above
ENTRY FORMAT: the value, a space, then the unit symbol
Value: -7 mA
